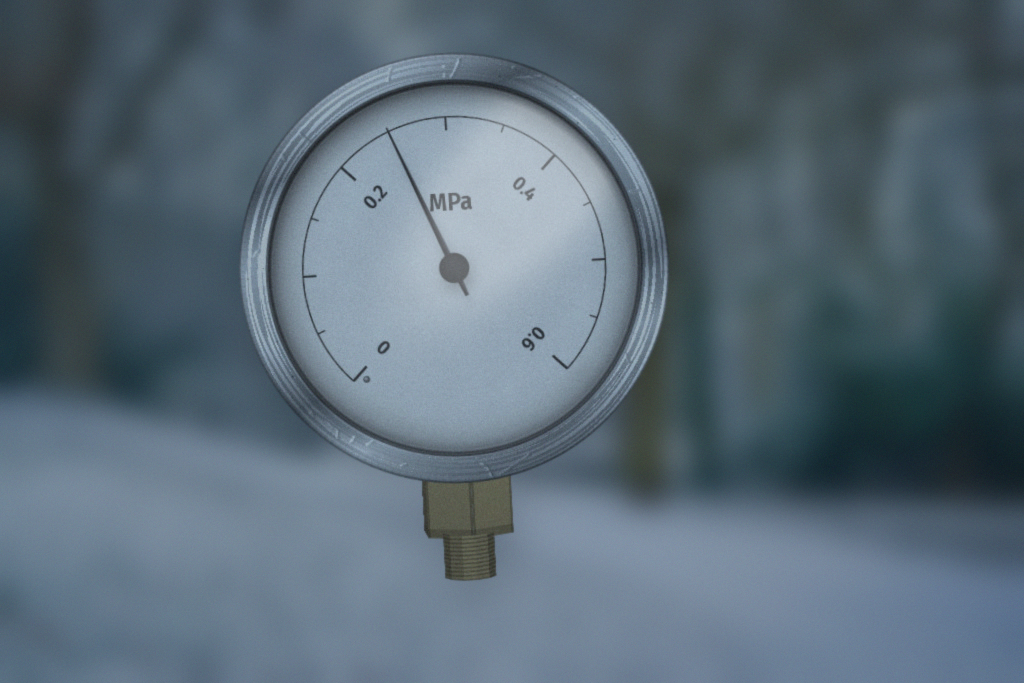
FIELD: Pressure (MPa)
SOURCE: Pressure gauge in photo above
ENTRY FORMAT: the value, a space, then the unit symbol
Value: 0.25 MPa
